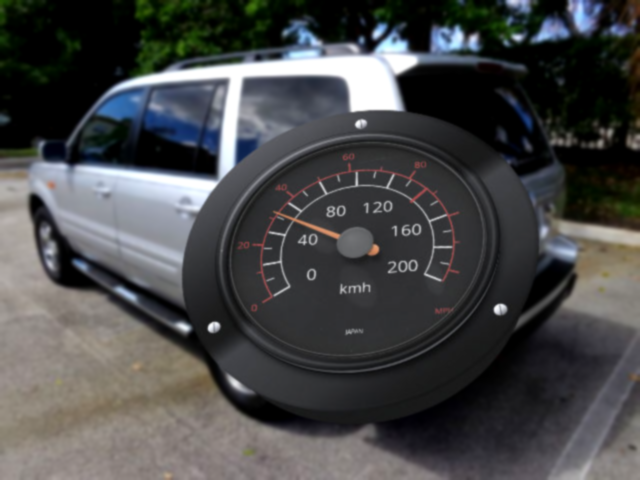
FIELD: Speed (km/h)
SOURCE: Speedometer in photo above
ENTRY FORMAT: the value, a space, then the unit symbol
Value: 50 km/h
